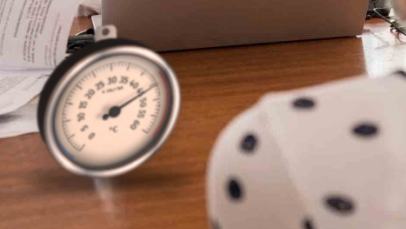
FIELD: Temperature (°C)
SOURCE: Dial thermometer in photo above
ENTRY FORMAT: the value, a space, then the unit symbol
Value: 45 °C
